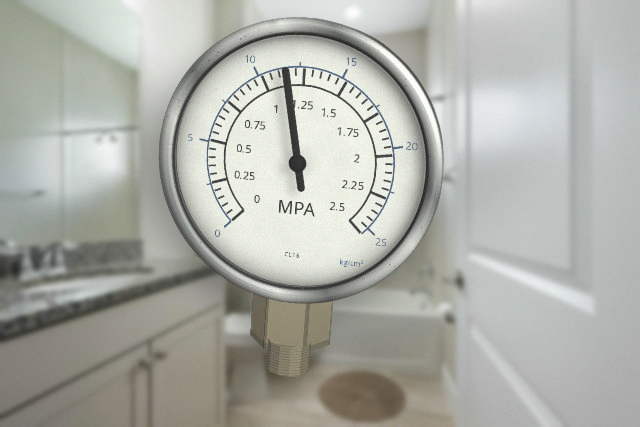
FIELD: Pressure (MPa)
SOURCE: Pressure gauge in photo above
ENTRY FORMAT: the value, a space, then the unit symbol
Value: 1.15 MPa
